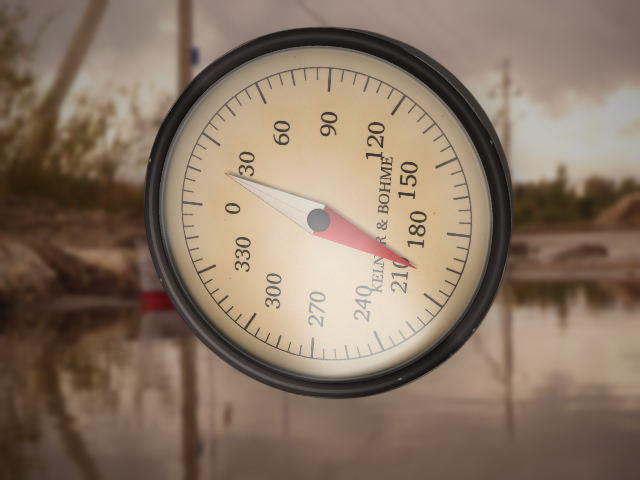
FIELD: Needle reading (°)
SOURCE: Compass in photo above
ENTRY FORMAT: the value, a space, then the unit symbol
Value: 200 °
